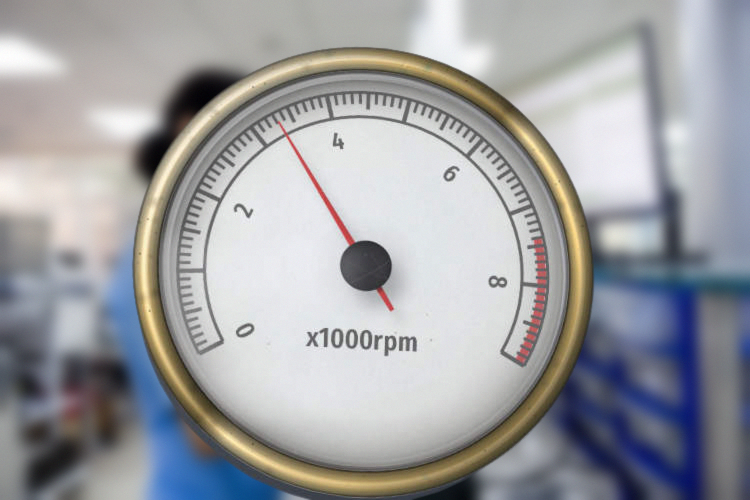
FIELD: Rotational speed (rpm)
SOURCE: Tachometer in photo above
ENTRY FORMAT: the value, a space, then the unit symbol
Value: 3300 rpm
